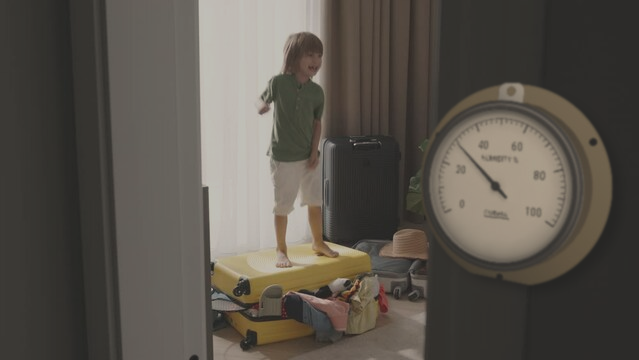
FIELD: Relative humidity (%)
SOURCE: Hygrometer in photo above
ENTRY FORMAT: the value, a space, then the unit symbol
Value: 30 %
